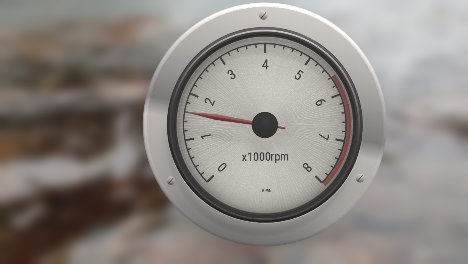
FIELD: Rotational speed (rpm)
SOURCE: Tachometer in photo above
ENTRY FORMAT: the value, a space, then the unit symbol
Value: 1600 rpm
